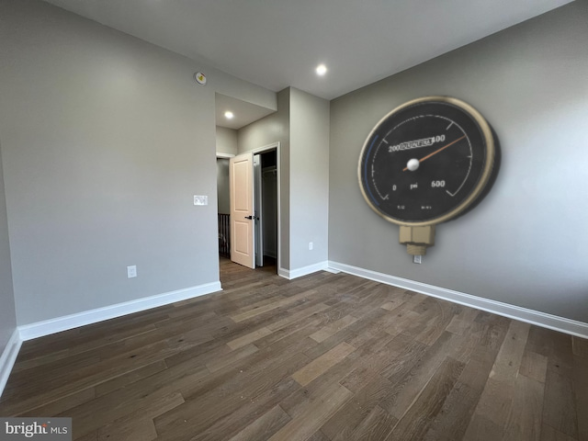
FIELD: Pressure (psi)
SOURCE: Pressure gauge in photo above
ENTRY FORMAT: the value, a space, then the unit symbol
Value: 450 psi
